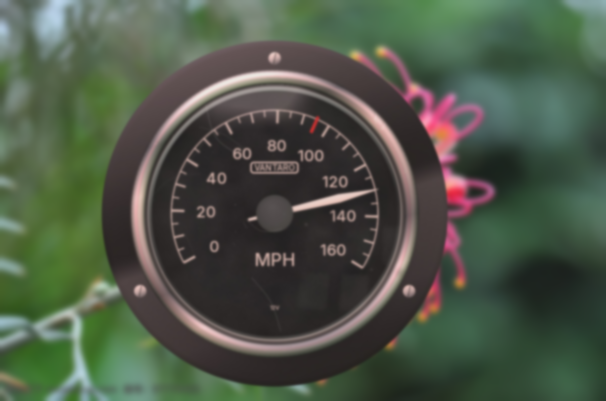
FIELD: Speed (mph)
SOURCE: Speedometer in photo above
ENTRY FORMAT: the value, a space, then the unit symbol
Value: 130 mph
